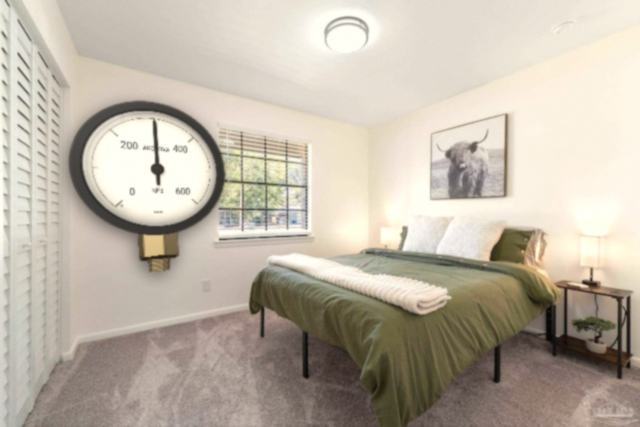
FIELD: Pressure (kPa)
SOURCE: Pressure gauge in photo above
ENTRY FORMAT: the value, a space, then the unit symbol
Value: 300 kPa
